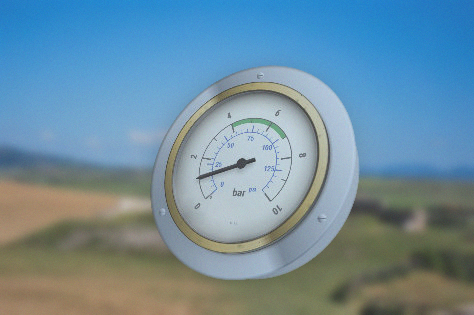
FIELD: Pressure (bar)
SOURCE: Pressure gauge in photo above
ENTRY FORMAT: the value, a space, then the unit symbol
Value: 1 bar
